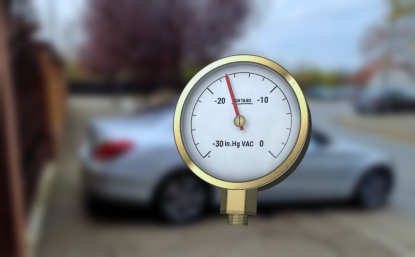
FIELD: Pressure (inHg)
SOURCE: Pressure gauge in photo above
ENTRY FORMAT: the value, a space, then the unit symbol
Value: -17 inHg
